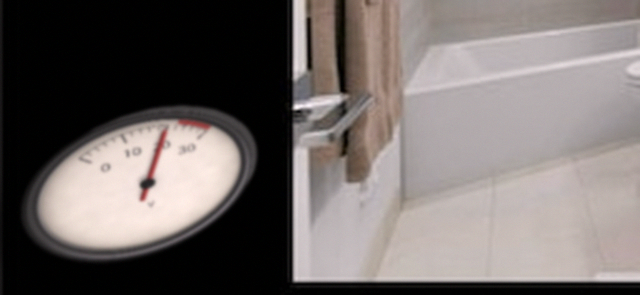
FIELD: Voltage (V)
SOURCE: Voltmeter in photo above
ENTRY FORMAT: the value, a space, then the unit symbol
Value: 20 V
